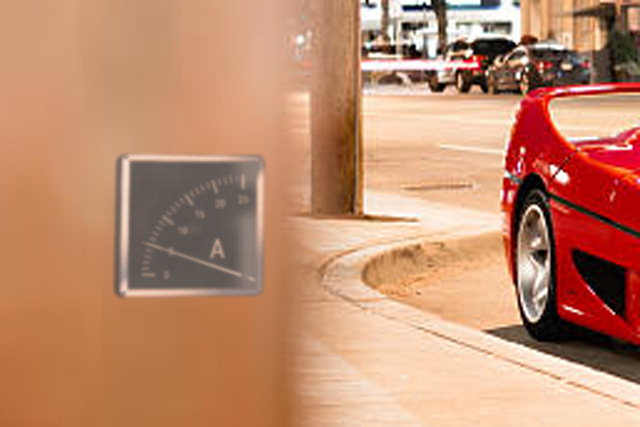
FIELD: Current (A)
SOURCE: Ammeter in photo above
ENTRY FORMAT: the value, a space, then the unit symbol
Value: 5 A
